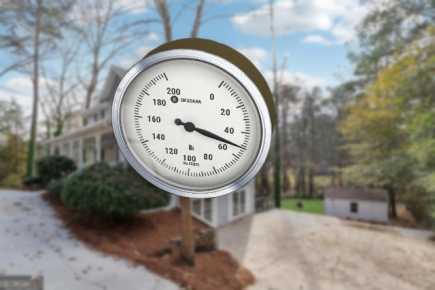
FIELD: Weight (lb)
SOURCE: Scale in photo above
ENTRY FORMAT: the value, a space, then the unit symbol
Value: 50 lb
